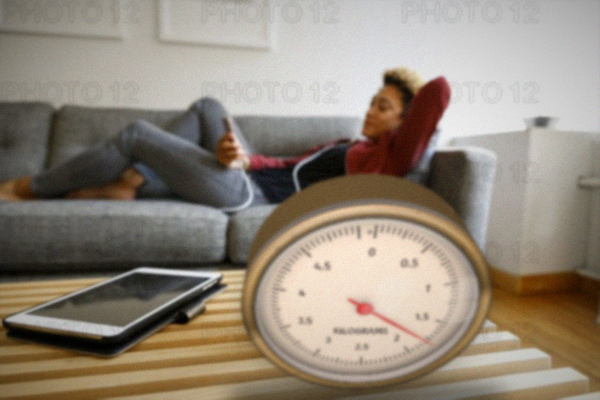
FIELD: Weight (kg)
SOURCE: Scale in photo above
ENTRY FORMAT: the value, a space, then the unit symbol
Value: 1.75 kg
